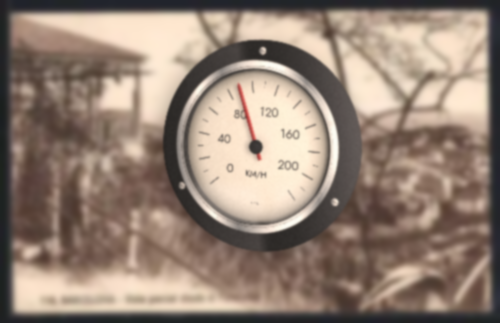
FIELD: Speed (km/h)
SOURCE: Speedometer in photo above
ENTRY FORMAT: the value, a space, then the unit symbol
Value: 90 km/h
